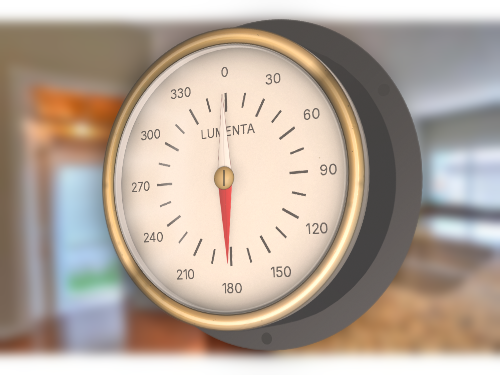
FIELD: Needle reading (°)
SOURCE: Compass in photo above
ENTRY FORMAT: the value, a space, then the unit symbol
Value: 180 °
